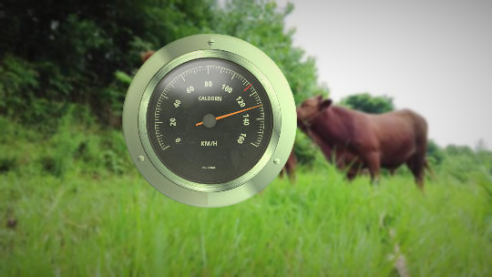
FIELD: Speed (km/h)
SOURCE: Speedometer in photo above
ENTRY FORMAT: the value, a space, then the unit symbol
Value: 130 km/h
